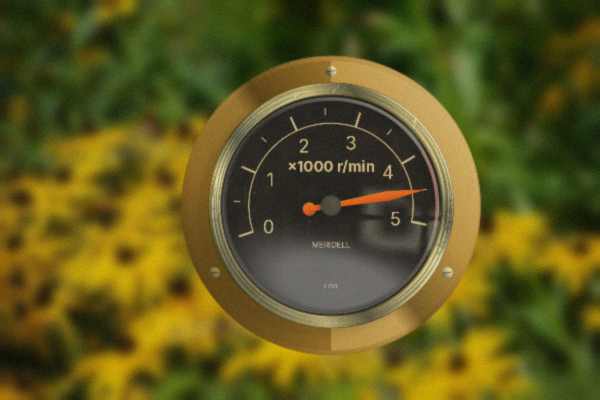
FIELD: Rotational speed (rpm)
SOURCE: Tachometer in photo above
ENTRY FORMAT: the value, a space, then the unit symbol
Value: 4500 rpm
